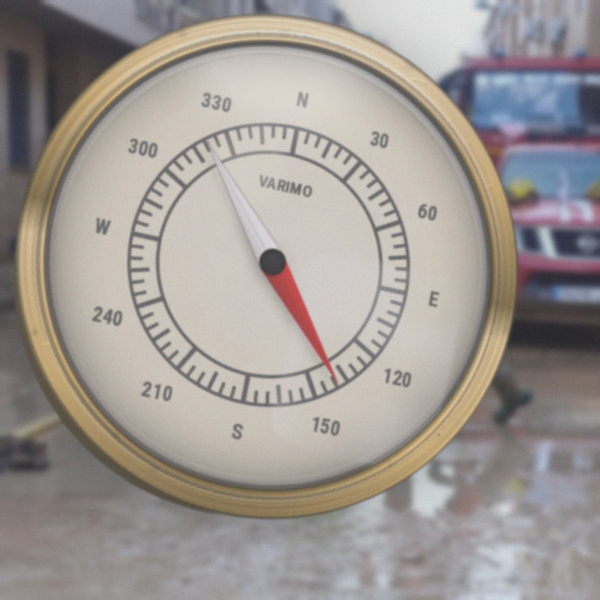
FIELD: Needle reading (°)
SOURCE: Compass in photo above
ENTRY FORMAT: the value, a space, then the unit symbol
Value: 140 °
